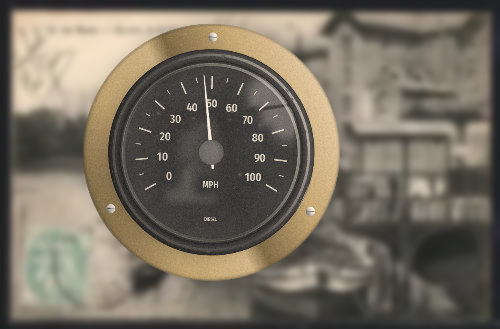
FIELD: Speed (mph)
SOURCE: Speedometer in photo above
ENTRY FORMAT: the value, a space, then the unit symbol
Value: 47.5 mph
